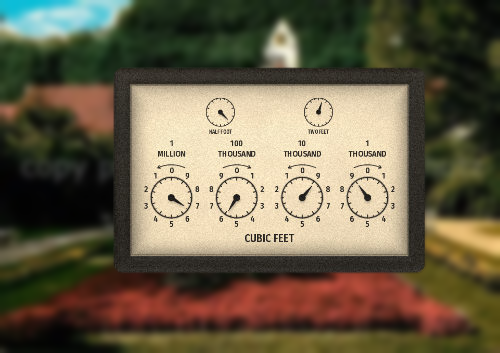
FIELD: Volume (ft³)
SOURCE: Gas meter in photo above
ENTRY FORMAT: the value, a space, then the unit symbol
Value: 658900 ft³
